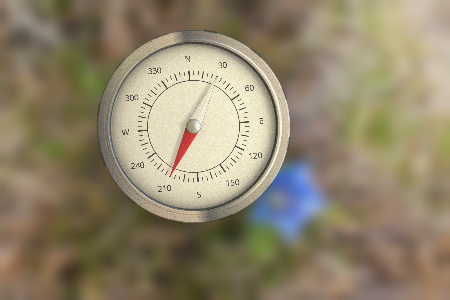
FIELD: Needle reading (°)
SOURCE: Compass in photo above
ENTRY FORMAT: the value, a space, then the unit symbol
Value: 210 °
